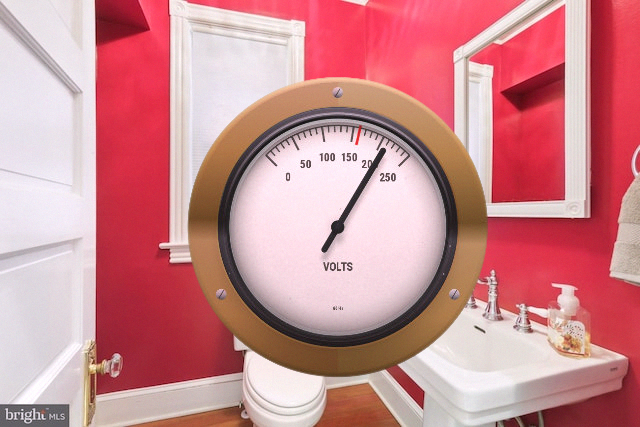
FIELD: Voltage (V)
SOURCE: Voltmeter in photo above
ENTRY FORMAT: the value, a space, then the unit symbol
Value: 210 V
